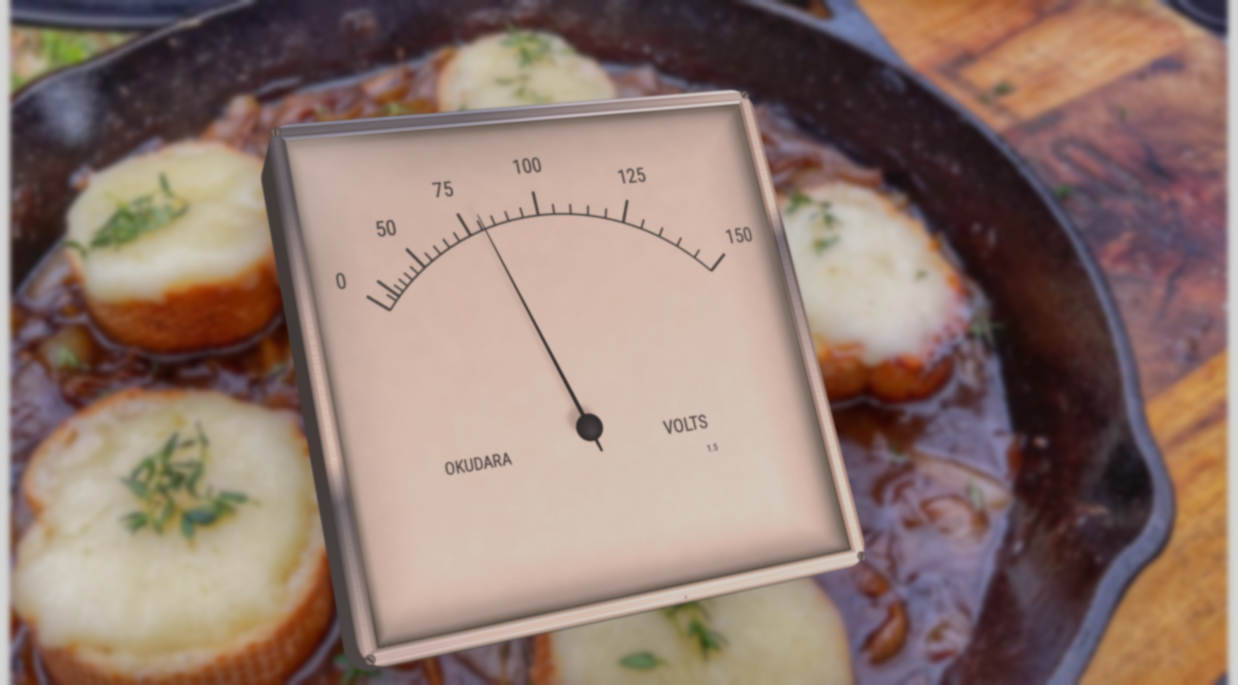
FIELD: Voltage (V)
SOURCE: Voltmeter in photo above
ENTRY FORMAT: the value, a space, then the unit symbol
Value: 80 V
